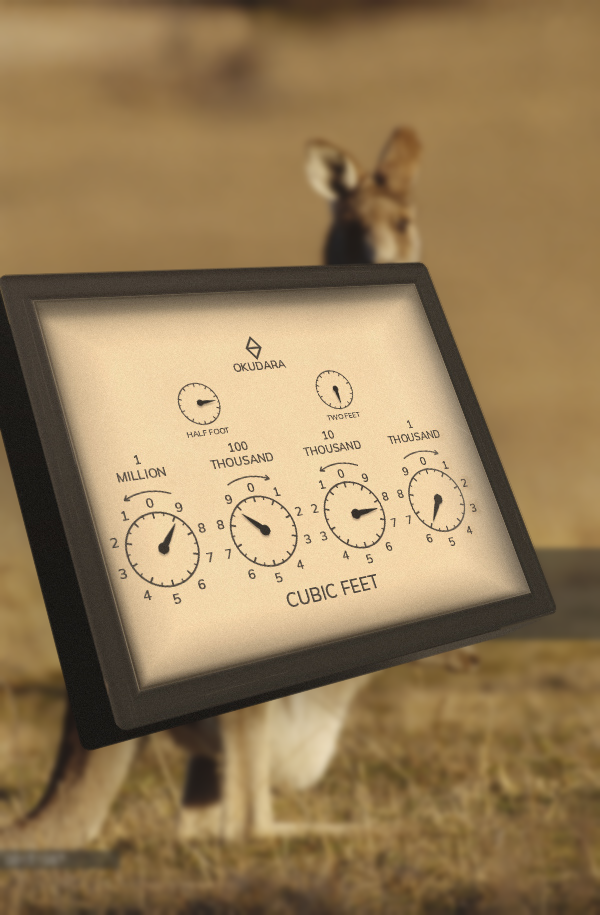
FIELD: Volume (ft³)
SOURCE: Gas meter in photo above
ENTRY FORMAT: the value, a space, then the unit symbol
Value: 887600 ft³
